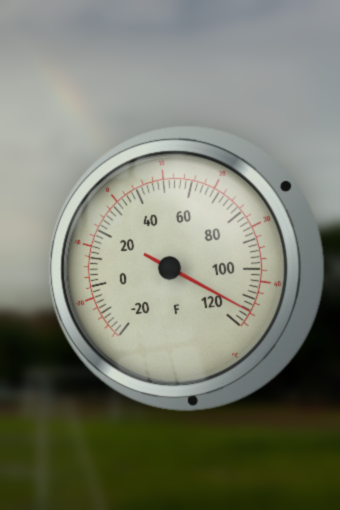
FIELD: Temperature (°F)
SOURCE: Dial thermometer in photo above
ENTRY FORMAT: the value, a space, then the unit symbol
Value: 114 °F
